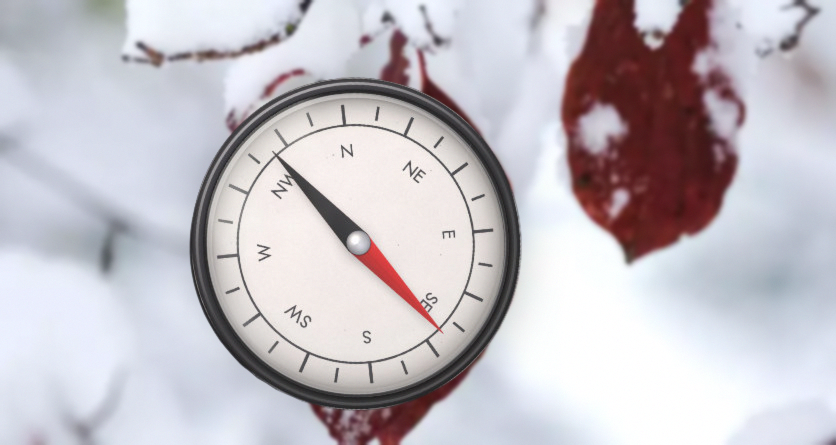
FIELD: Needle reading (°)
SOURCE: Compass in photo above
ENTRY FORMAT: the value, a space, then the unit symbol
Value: 142.5 °
